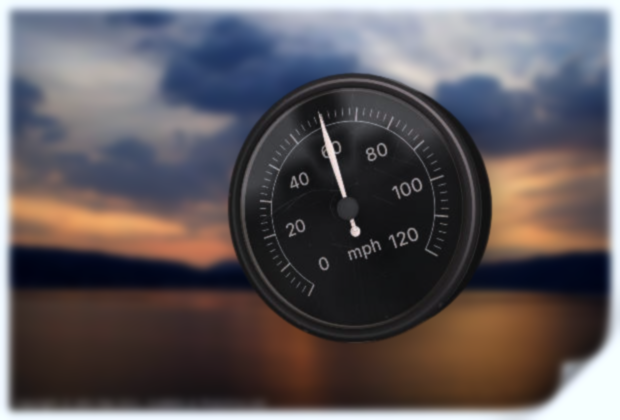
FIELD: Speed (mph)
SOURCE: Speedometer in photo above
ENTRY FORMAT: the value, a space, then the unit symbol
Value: 60 mph
